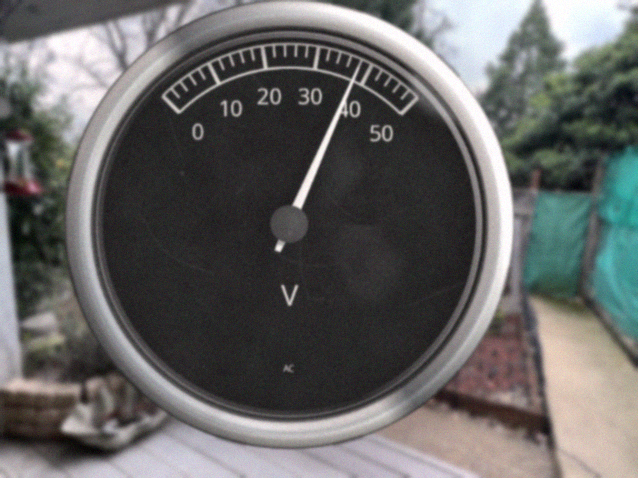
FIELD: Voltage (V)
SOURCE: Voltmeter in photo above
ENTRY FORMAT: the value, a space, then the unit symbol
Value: 38 V
